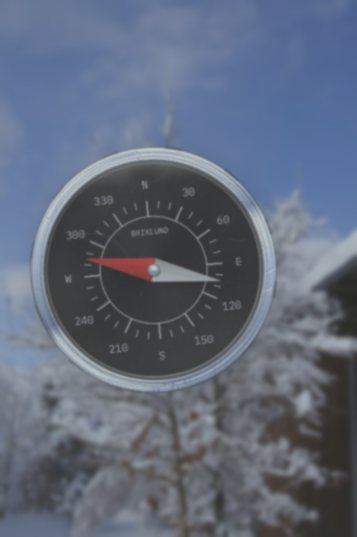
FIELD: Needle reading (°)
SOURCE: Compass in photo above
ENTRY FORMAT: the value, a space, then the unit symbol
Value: 285 °
